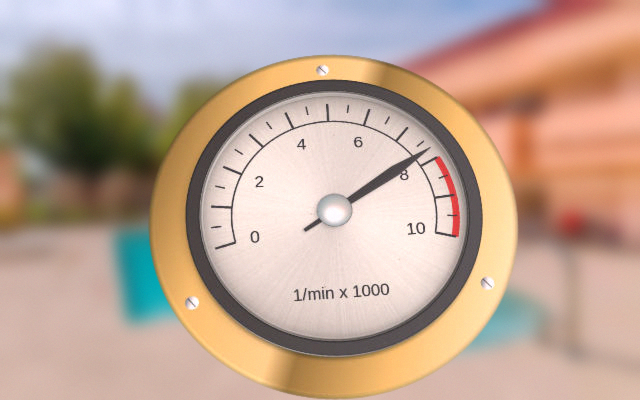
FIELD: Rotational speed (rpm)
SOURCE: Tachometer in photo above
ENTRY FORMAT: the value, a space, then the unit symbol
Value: 7750 rpm
